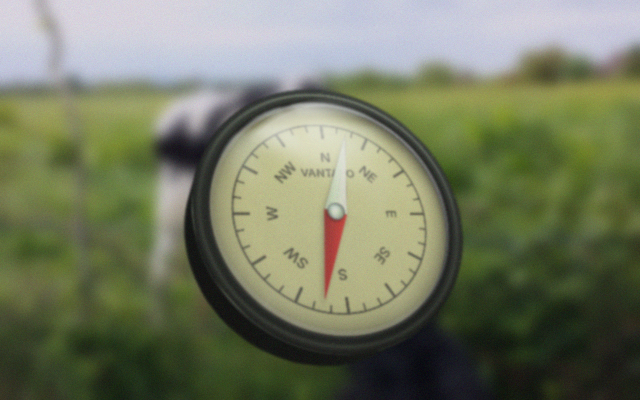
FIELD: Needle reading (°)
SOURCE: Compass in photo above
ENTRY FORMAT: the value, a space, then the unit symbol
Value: 195 °
